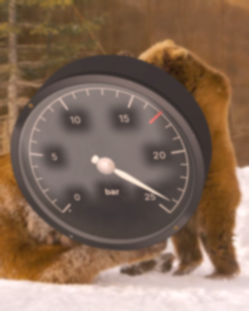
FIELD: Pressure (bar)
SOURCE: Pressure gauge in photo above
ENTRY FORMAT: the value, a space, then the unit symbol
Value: 24 bar
